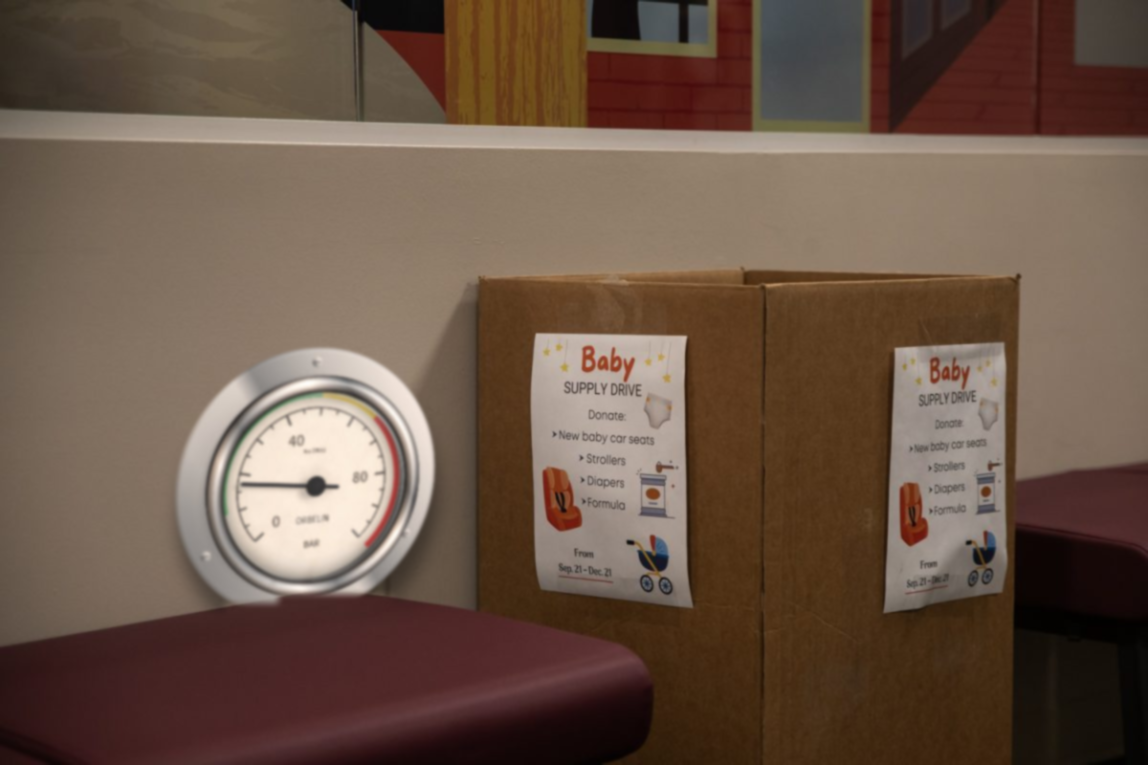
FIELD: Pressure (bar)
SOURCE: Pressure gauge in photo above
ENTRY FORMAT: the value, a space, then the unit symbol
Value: 17.5 bar
